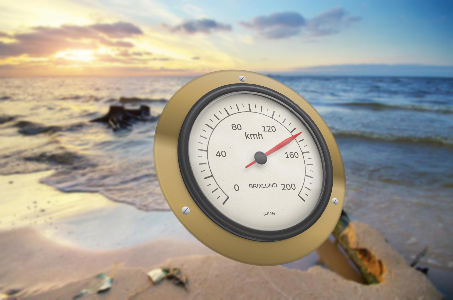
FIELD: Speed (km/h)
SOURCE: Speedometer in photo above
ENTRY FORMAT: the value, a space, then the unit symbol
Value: 145 km/h
